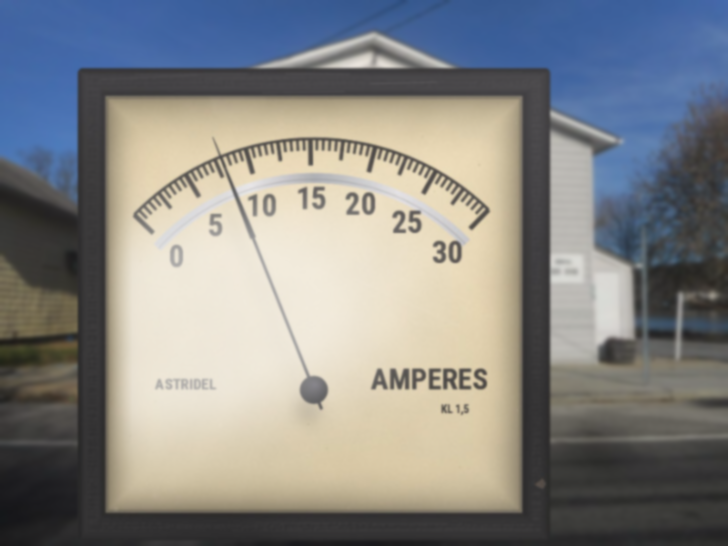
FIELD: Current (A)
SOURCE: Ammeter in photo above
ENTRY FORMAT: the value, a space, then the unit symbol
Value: 8 A
